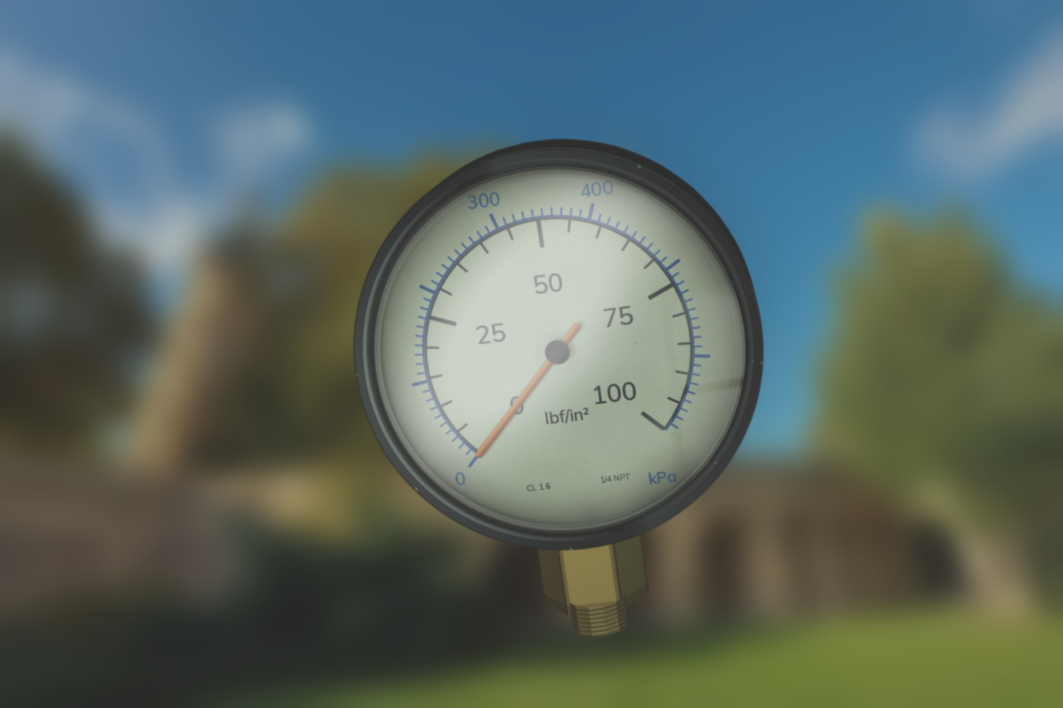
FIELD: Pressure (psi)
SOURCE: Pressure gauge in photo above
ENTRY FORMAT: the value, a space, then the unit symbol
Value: 0 psi
